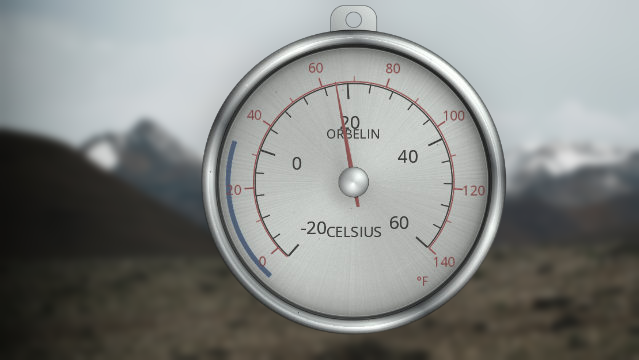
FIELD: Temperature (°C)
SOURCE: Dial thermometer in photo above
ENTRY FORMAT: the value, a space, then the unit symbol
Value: 18 °C
